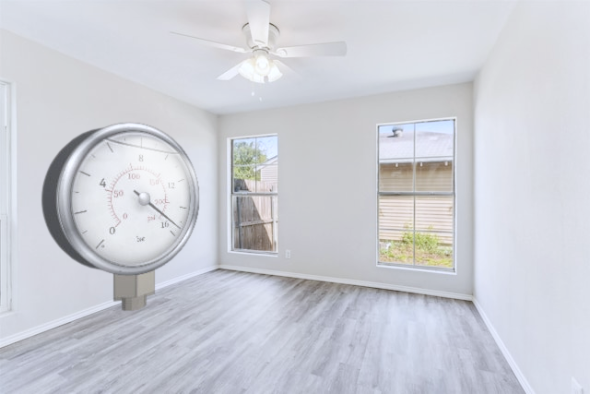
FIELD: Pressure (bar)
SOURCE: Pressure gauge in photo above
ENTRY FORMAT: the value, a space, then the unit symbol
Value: 15.5 bar
